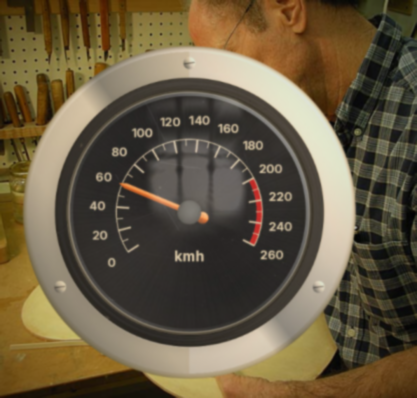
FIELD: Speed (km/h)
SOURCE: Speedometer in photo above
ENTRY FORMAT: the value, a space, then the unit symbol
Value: 60 km/h
